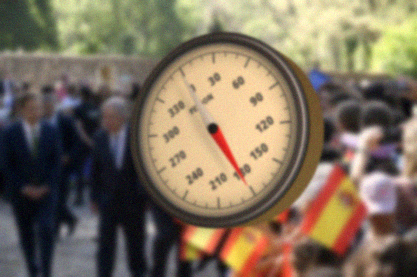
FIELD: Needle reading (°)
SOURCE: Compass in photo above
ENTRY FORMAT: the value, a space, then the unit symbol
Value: 180 °
